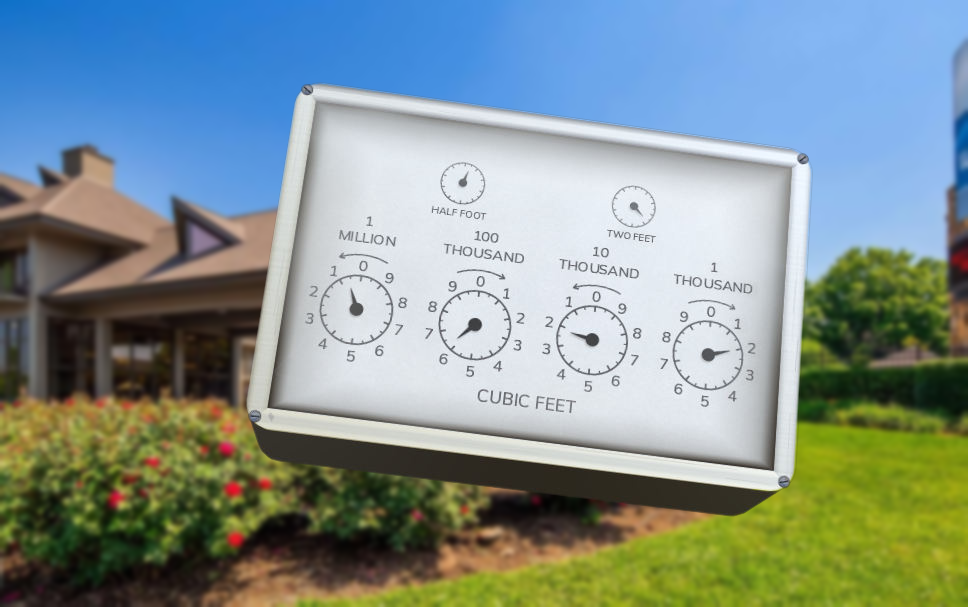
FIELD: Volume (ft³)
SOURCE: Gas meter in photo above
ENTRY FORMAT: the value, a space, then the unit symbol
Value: 62200 ft³
